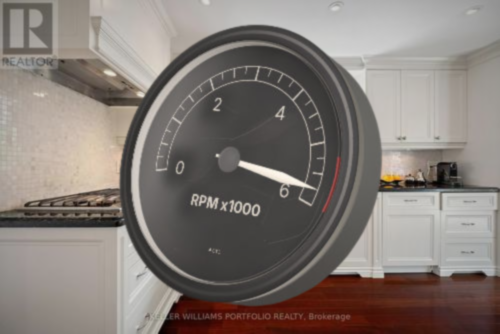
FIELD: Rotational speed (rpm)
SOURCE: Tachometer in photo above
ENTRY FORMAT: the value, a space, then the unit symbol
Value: 5750 rpm
